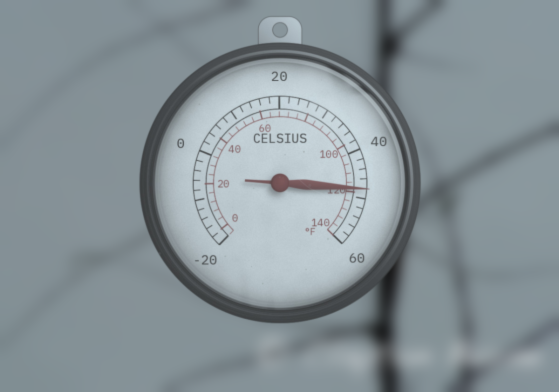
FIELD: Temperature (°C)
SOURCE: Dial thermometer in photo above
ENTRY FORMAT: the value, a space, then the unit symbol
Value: 48 °C
